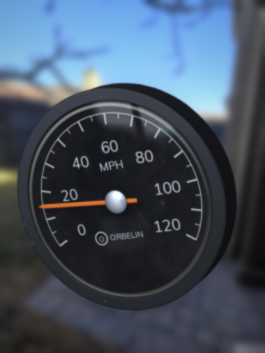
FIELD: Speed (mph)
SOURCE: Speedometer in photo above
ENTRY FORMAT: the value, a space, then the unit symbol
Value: 15 mph
